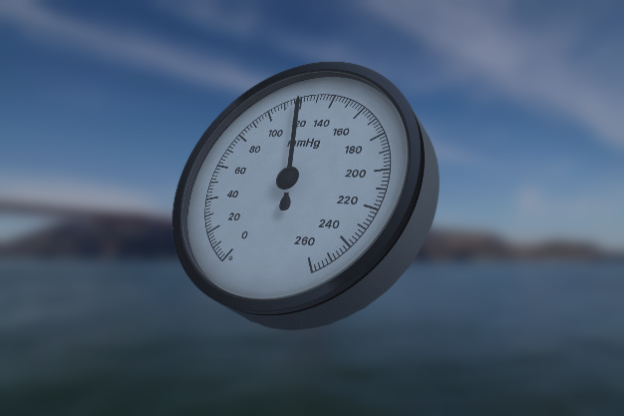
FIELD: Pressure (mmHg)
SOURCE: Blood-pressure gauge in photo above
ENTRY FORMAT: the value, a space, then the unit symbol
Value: 120 mmHg
